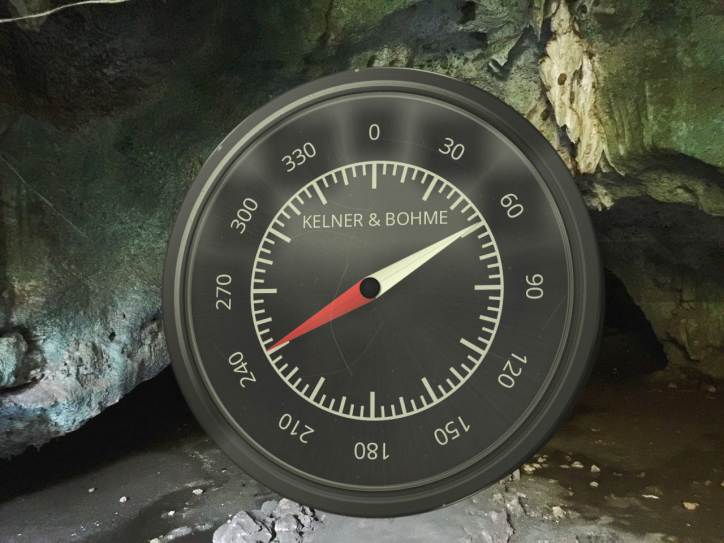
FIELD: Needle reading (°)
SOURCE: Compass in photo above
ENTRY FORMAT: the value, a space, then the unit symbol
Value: 240 °
